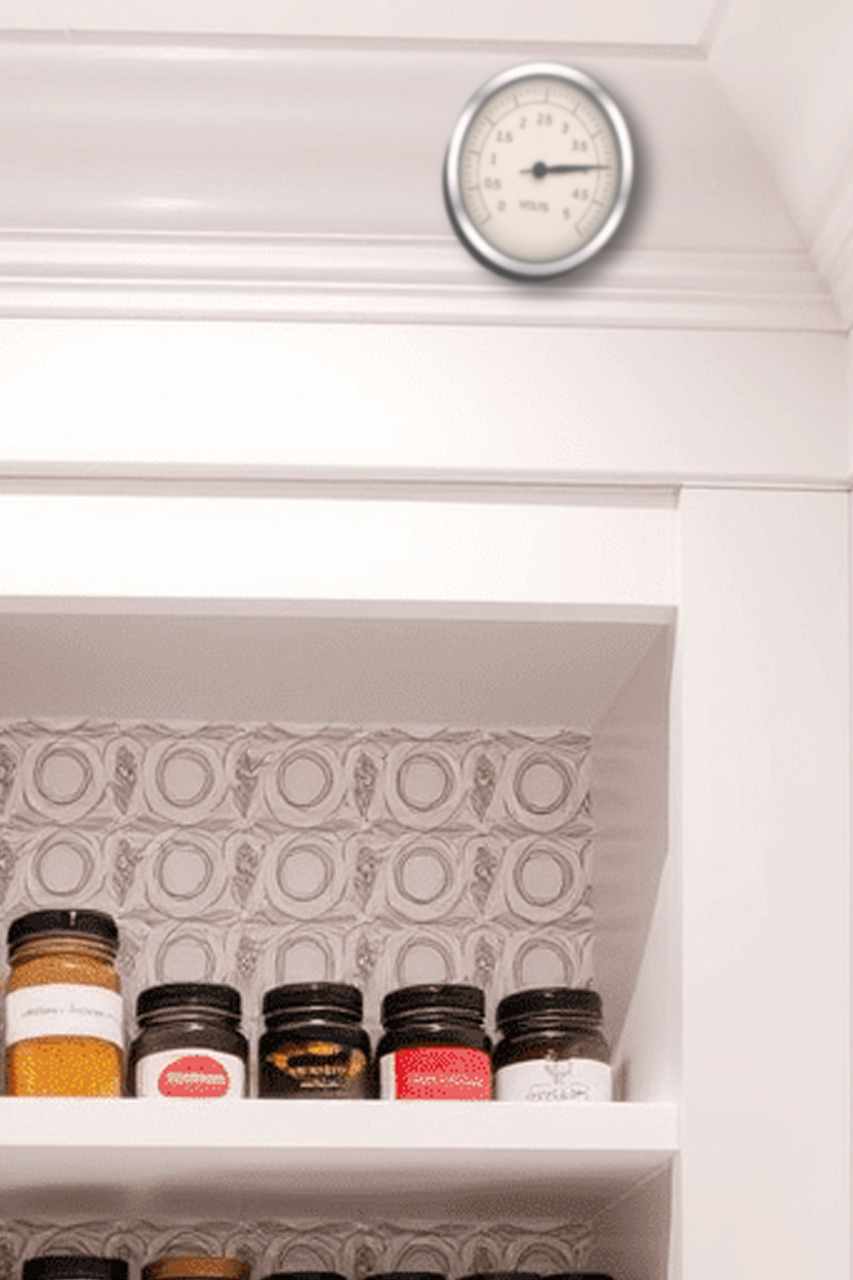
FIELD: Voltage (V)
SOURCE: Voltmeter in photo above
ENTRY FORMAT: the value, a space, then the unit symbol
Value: 4 V
